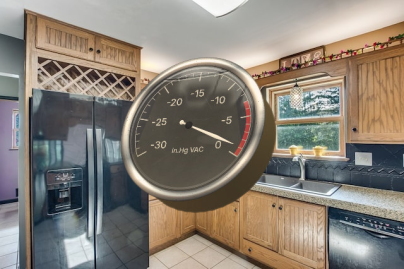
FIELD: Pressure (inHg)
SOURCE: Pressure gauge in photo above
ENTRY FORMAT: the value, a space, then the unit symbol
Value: -1 inHg
